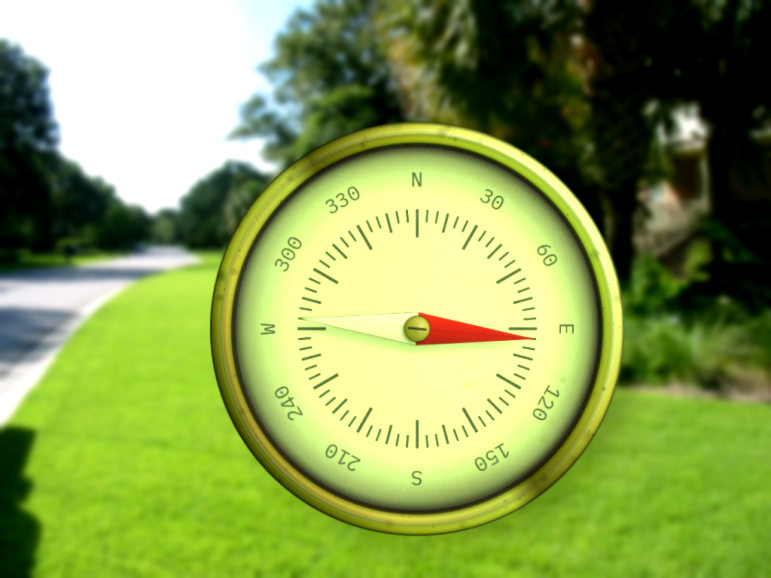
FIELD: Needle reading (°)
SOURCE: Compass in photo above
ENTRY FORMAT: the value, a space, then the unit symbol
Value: 95 °
